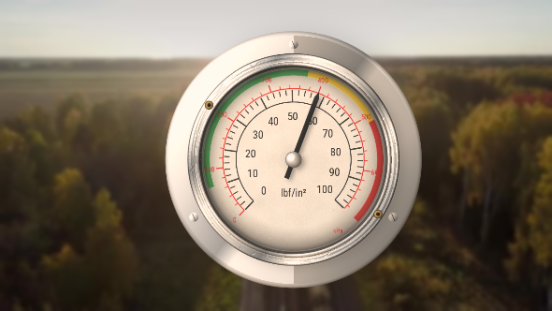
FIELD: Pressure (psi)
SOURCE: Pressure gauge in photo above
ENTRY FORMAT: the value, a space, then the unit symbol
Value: 58 psi
